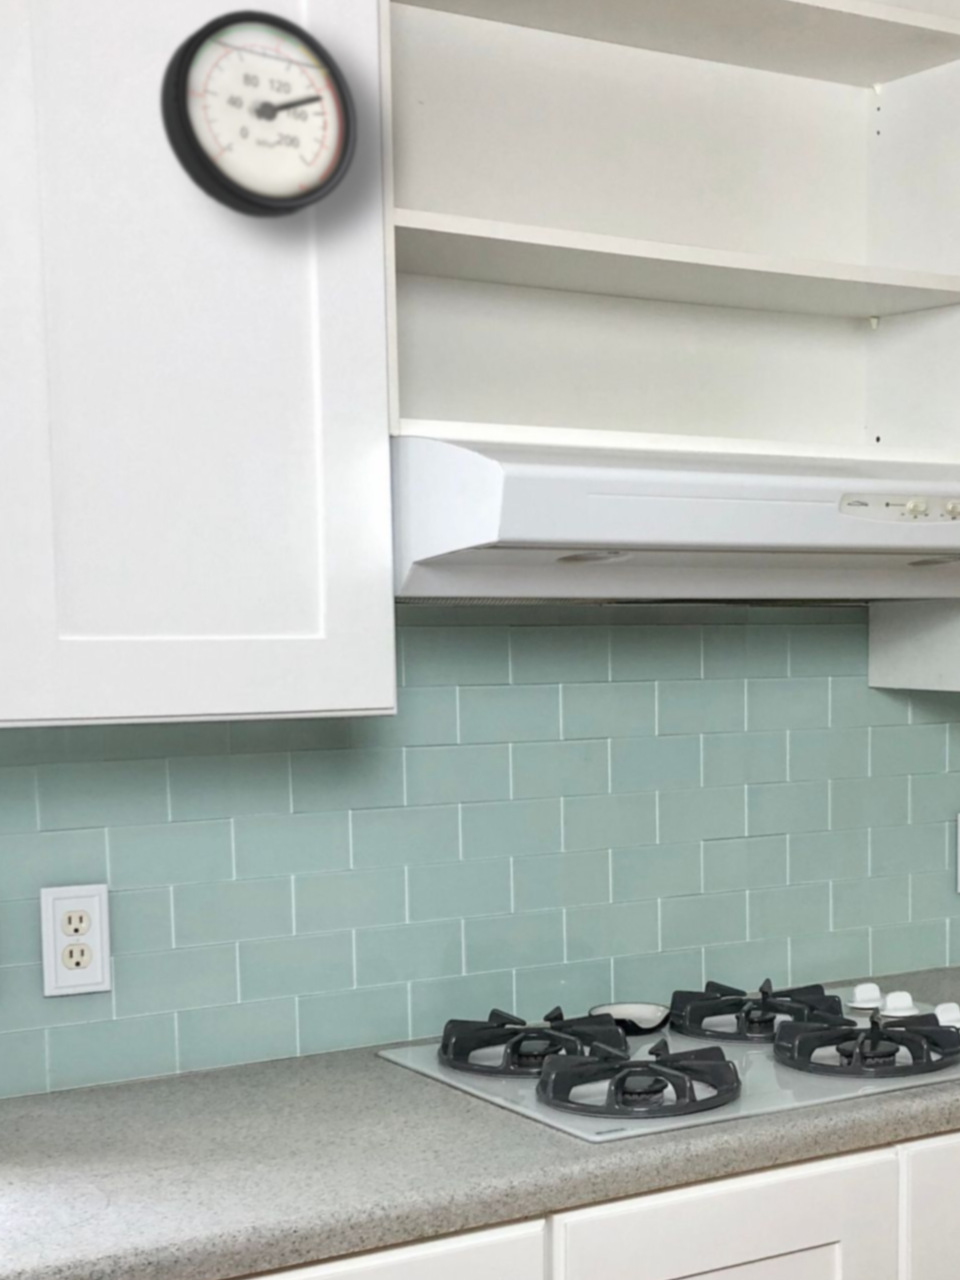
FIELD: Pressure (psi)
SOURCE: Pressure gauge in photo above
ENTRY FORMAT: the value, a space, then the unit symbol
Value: 150 psi
